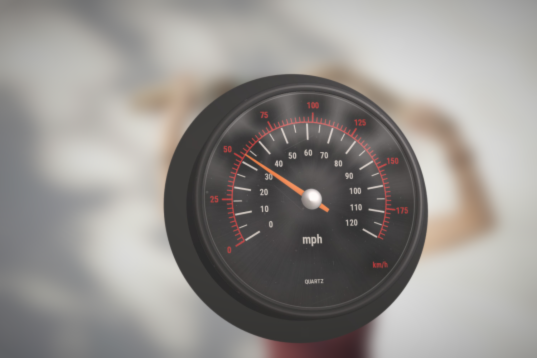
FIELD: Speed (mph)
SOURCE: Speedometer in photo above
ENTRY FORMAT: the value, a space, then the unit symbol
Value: 32.5 mph
